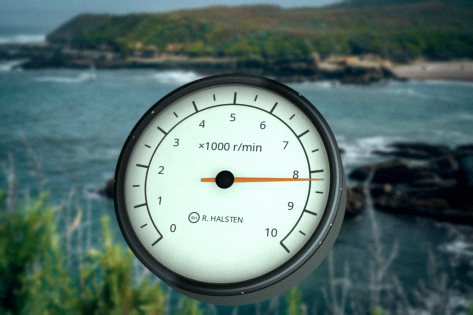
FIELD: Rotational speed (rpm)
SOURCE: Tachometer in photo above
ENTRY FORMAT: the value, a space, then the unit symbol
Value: 8250 rpm
